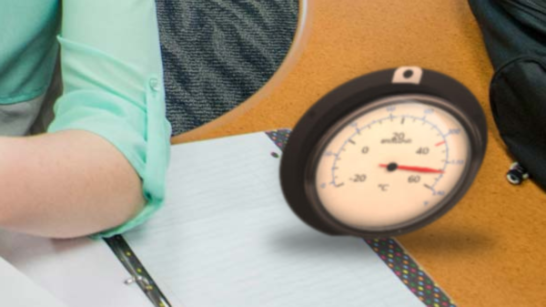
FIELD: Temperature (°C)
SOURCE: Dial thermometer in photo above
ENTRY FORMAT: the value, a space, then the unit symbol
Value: 52 °C
